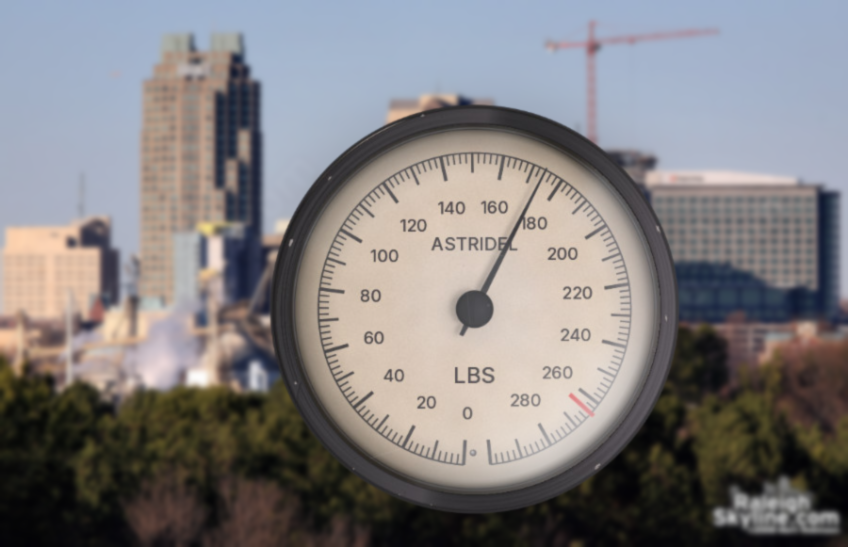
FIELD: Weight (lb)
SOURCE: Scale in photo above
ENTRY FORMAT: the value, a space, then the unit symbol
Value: 174 lb
